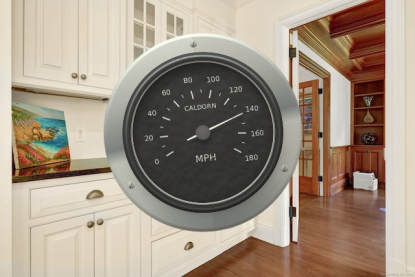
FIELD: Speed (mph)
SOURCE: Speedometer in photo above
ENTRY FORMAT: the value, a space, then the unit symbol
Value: 140 mph
